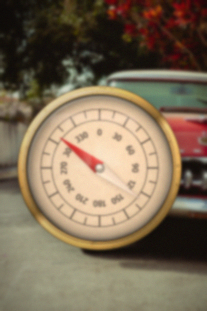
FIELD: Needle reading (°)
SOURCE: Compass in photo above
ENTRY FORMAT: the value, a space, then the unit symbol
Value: 307.5 °
